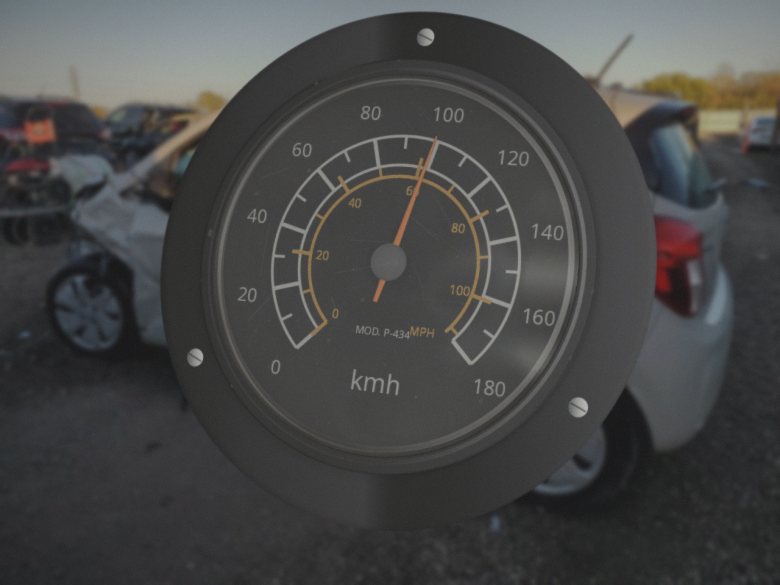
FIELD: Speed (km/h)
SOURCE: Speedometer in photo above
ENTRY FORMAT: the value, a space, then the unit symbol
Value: 100 km/h
